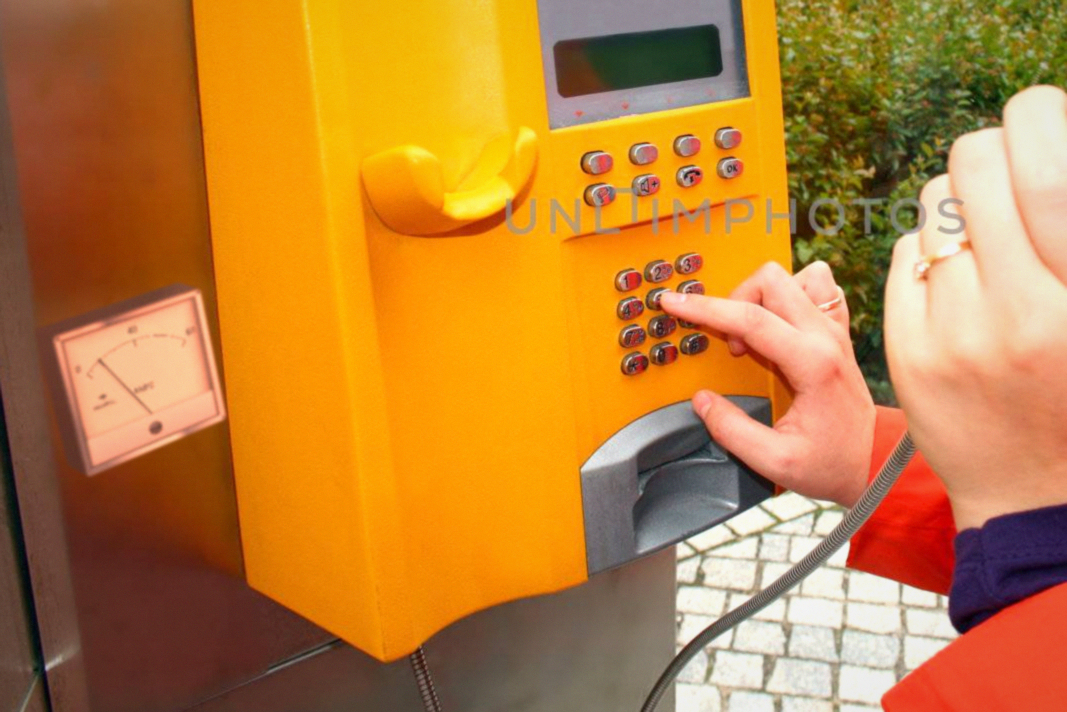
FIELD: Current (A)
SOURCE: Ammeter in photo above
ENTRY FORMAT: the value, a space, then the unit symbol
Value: 20 A
